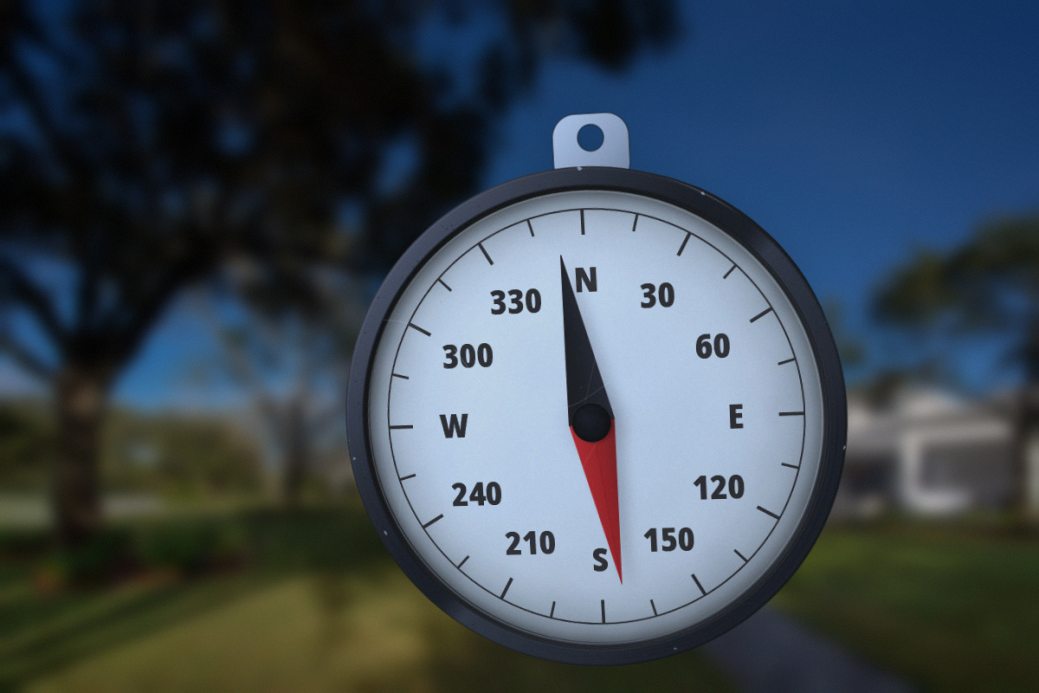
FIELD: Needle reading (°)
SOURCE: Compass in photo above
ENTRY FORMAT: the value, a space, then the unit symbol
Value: 172.5 °
